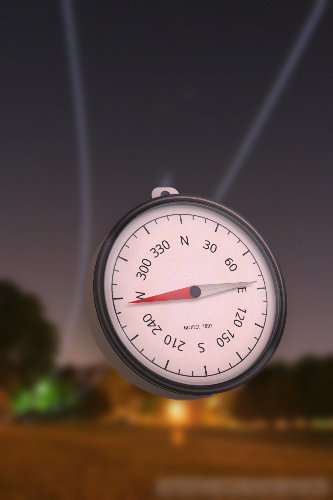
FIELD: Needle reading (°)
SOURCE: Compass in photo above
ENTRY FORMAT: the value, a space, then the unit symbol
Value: 265 °
